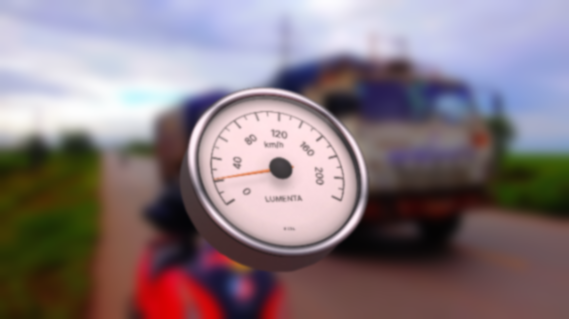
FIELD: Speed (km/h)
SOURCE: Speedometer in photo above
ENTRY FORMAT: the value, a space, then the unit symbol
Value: 20 km/h
